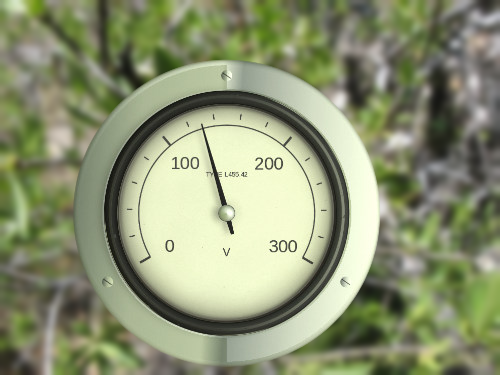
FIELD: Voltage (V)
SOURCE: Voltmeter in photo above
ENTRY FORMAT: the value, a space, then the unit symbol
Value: 130 V
